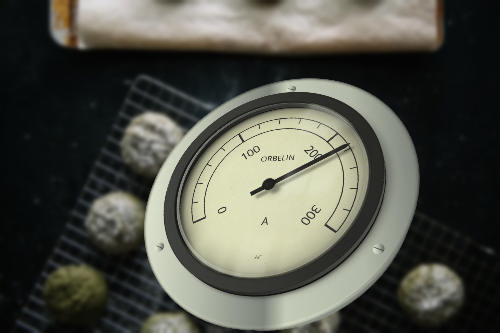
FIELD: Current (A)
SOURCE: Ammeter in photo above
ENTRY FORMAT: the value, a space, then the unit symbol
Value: 220 A
